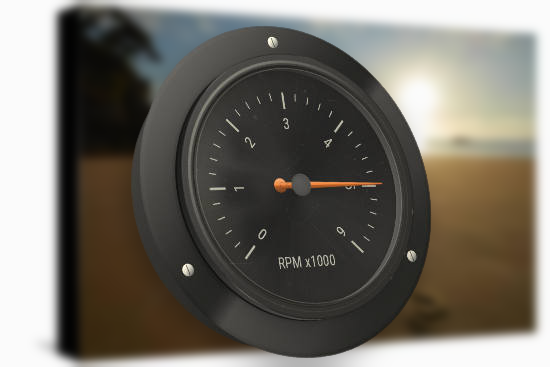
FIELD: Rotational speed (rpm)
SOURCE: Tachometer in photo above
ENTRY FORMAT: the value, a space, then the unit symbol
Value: 5000 rpm
